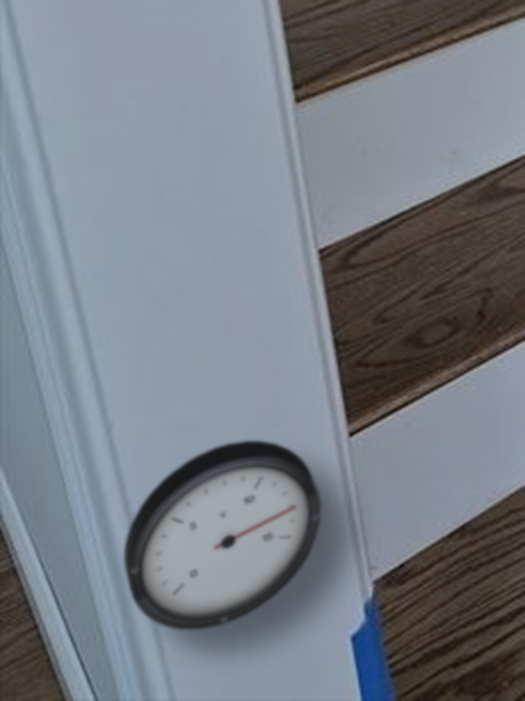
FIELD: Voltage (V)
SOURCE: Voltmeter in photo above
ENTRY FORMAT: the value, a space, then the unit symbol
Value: 13 V
